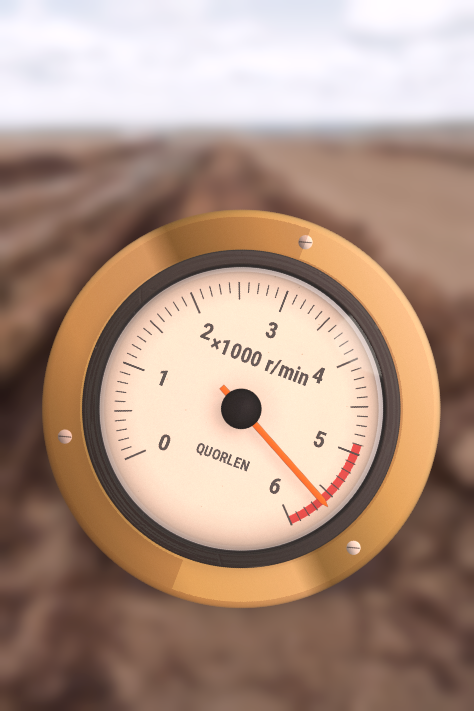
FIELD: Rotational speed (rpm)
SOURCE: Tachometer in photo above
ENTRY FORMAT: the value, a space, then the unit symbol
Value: 5600 rpm
